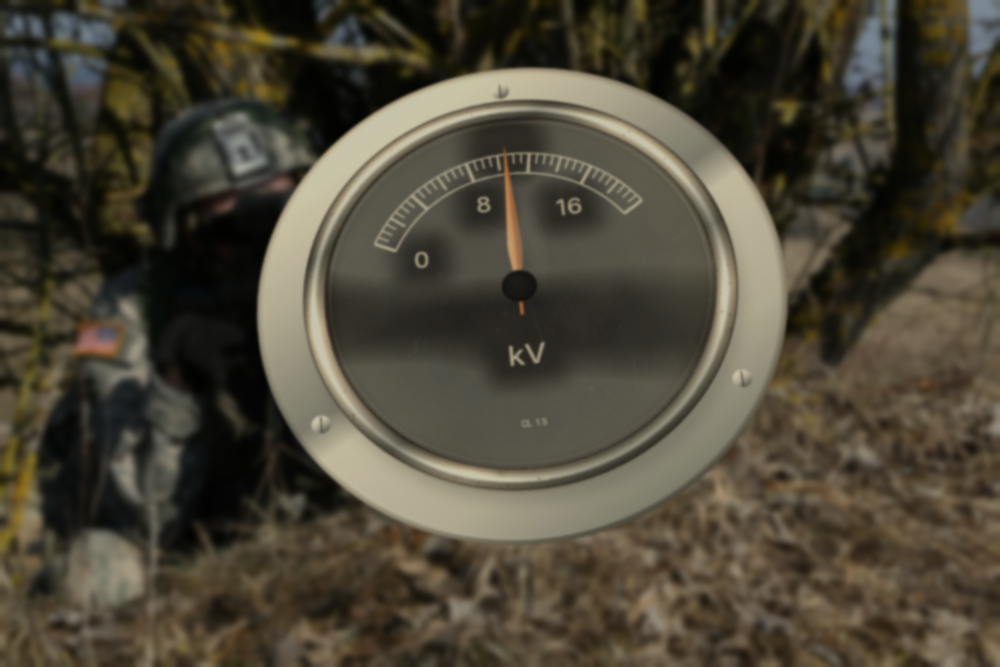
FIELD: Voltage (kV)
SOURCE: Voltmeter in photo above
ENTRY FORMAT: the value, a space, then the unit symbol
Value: 10.5 kV
